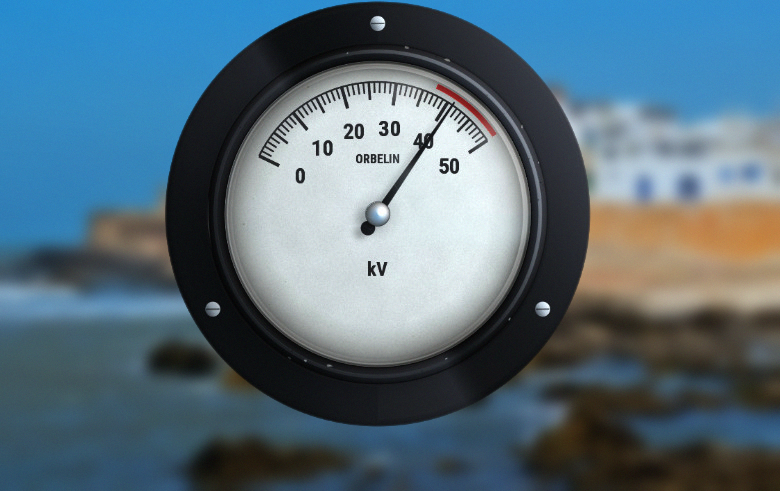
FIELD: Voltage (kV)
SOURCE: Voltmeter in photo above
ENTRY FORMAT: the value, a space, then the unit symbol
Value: 41 kV
